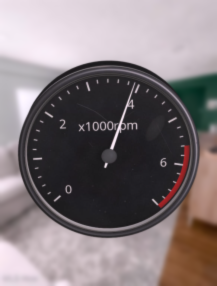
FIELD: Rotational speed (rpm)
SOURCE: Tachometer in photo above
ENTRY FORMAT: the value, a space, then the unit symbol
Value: 3900 rpm
